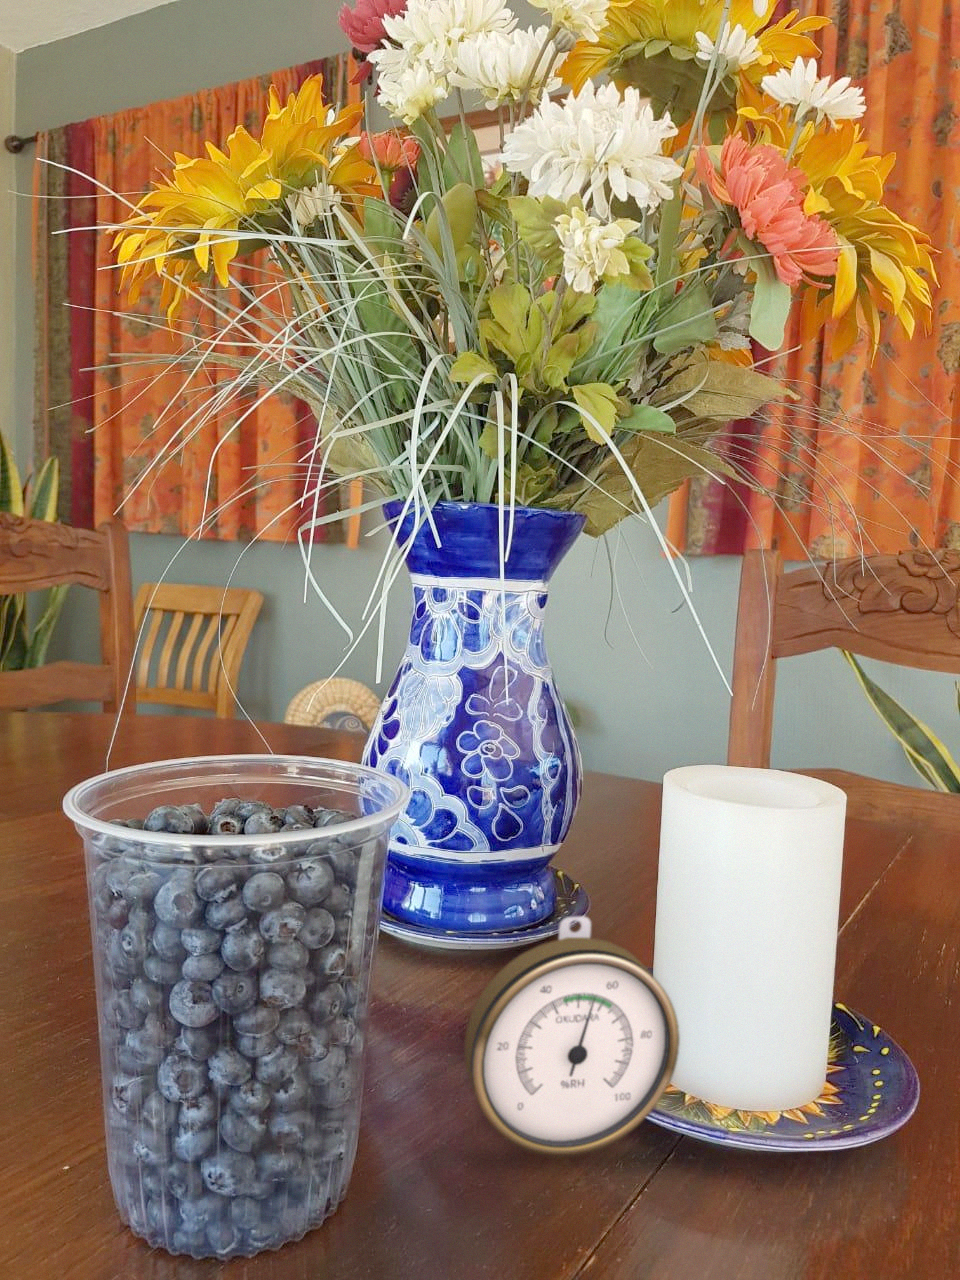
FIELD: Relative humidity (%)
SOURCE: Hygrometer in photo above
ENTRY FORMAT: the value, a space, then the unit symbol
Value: 55 %
